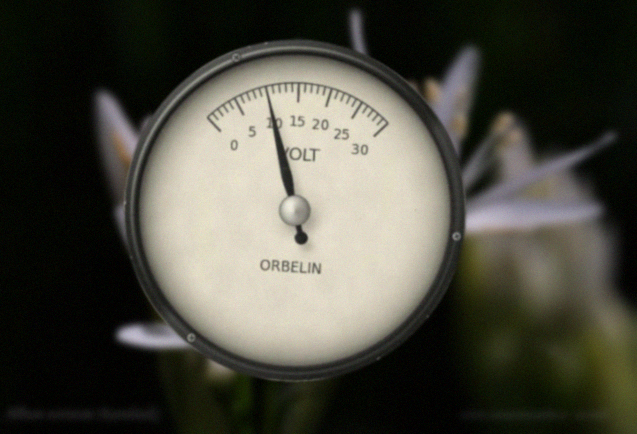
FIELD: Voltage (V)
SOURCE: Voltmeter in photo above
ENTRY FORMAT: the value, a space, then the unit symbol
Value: 10 V
